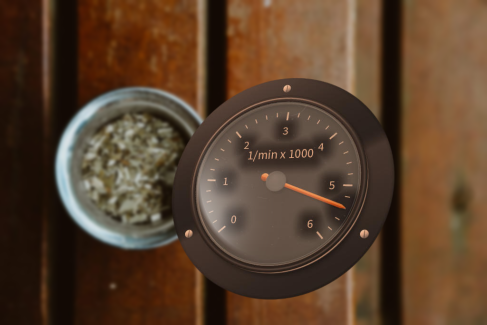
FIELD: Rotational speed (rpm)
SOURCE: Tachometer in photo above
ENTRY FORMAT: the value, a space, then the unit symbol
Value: 5400 rpm
